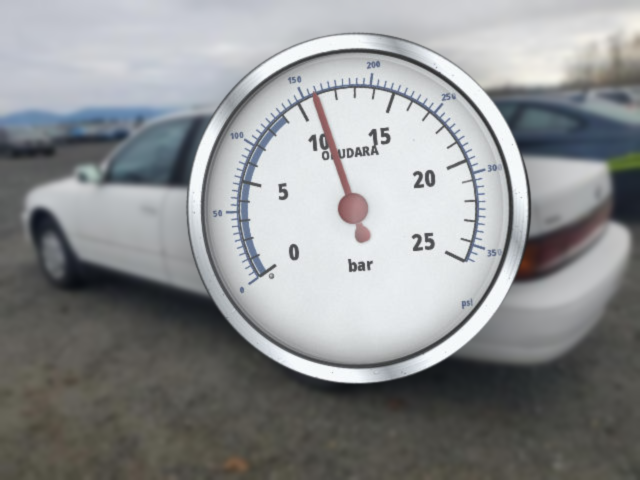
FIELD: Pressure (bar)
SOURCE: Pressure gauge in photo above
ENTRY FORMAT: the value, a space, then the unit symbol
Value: 11 bar
